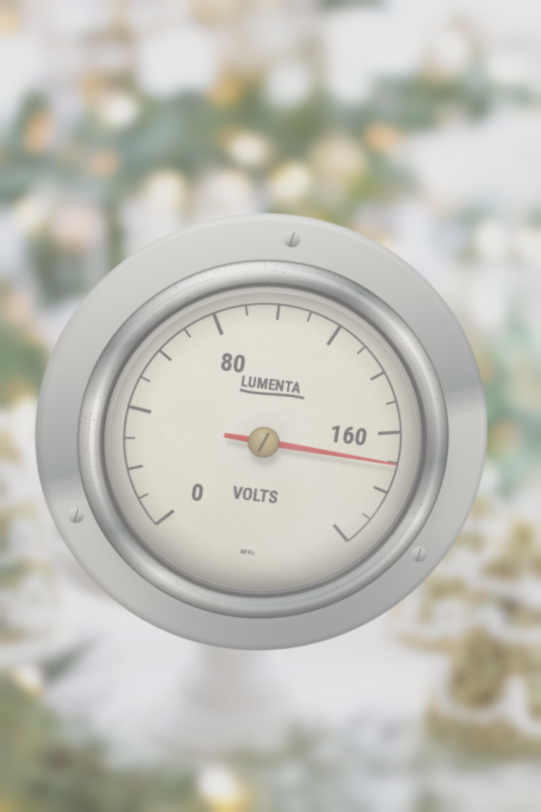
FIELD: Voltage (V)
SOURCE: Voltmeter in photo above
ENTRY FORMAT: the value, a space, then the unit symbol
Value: 170 V
